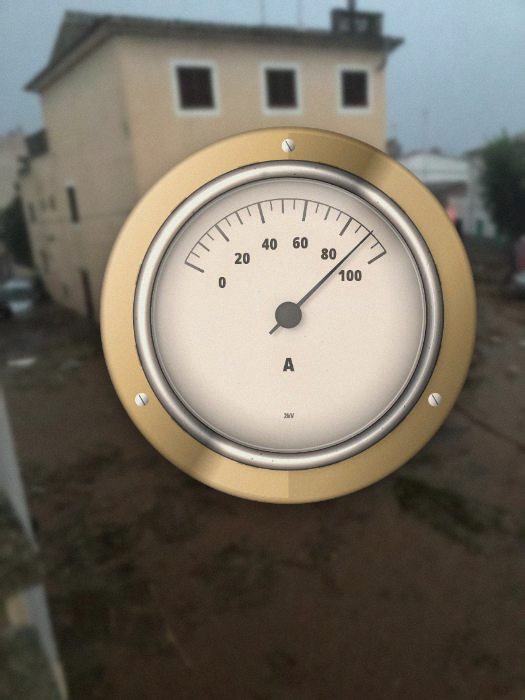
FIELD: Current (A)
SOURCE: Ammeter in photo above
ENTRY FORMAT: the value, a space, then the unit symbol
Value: 90 A
